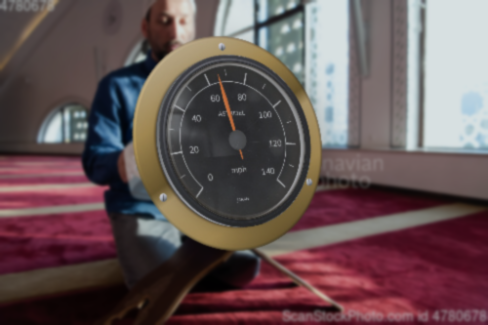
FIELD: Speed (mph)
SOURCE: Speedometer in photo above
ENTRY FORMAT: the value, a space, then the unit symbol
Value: 65 mph
